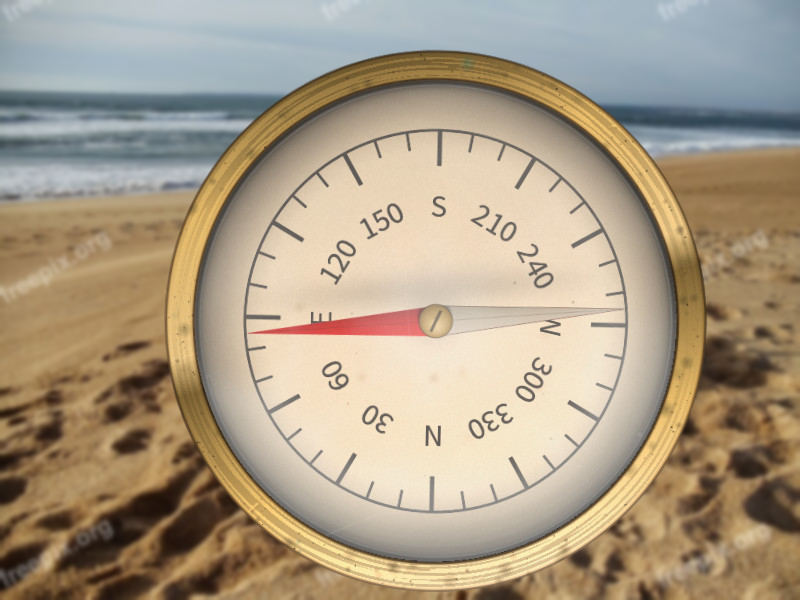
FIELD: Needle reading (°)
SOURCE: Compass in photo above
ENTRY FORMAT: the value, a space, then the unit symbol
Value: 85 °
